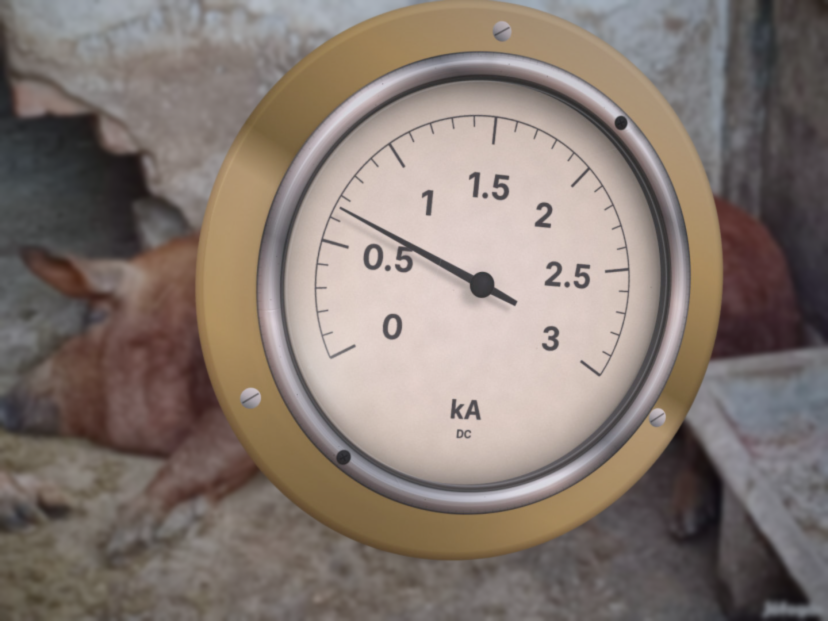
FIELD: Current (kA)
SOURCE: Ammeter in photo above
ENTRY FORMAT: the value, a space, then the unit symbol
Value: 0.65 kA
